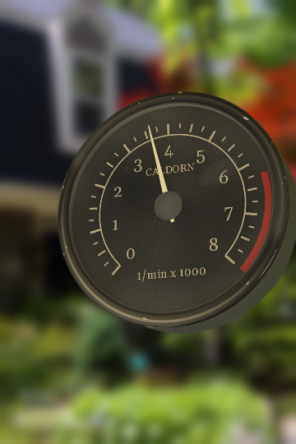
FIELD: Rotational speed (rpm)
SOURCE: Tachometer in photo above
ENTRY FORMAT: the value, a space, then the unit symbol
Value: 3625 rpm
